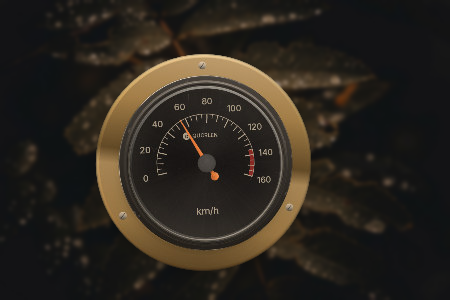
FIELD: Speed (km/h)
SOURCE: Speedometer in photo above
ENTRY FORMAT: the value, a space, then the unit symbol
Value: 55 km/h
